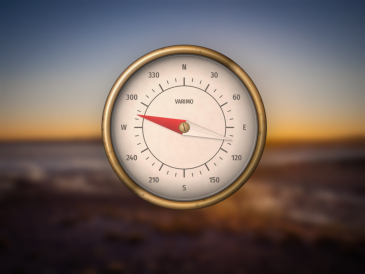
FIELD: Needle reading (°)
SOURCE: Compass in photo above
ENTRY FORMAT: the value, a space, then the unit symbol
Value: 285 °
